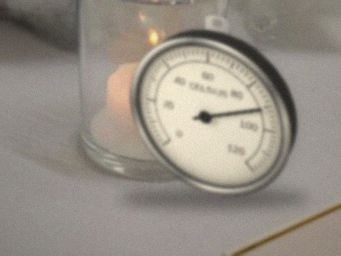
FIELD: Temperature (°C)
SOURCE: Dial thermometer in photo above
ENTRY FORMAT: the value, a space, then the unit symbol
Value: 90 °C
